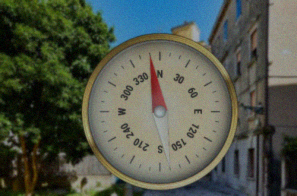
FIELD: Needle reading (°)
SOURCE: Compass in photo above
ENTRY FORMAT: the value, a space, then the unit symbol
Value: 350 °
